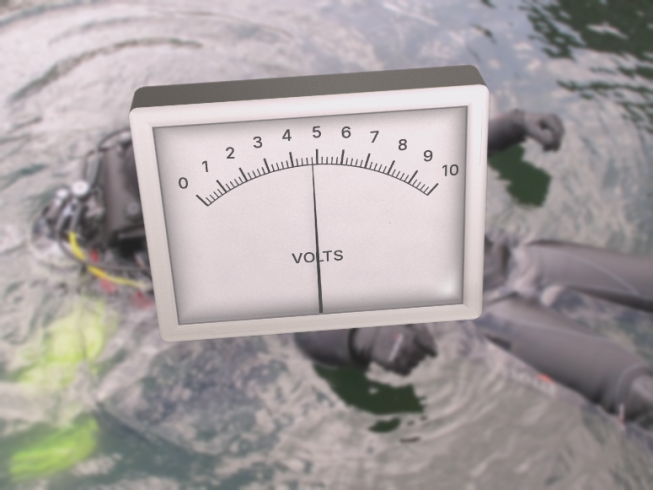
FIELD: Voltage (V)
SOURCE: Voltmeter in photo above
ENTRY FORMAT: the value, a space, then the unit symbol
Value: 4.8 V
